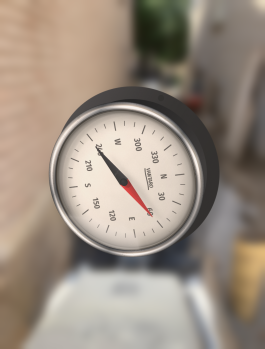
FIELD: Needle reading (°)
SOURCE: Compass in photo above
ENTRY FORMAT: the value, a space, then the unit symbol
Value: 60 °
